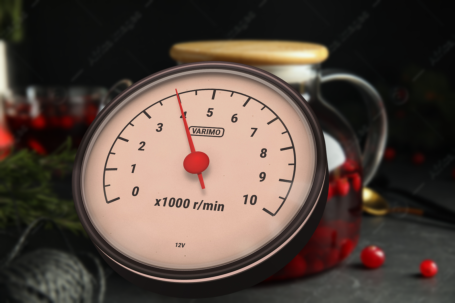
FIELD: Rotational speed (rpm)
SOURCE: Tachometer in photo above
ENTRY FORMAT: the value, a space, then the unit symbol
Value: 4000 rpm
